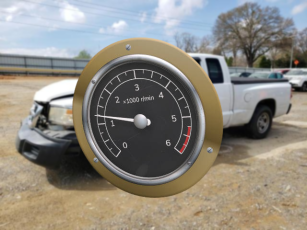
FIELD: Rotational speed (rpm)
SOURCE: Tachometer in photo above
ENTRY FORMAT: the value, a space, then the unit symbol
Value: 1250 rpm
